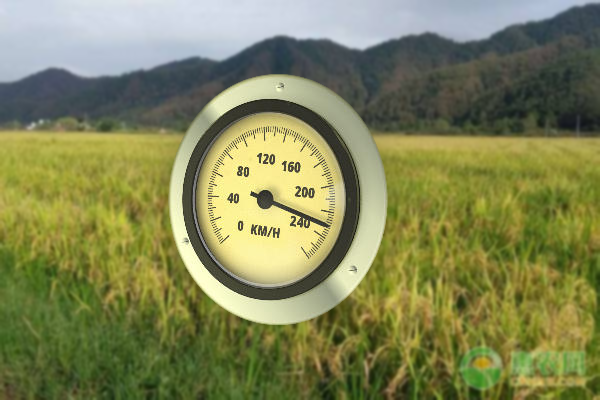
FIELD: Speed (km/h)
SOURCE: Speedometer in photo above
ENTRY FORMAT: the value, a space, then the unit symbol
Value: 230 km/h
